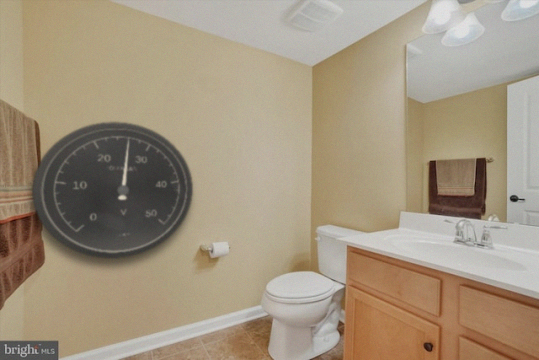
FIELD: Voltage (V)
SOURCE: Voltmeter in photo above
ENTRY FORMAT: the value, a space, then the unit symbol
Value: 26 V
